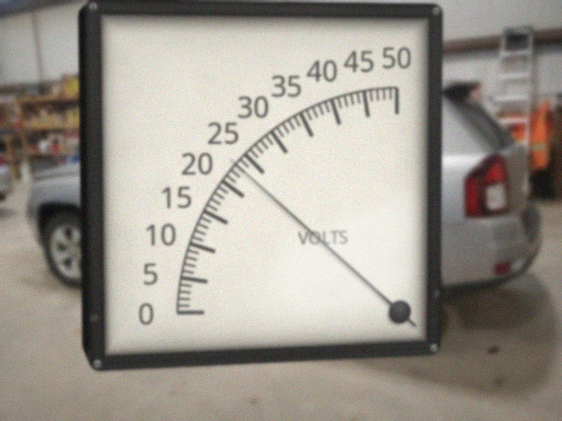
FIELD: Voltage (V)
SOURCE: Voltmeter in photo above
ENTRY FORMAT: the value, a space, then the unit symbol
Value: 23 V
